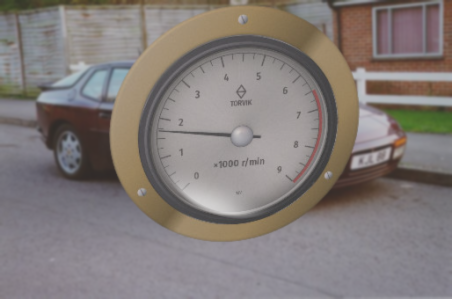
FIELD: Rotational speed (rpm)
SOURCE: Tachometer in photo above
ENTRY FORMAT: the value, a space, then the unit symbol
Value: 1750 rpm
